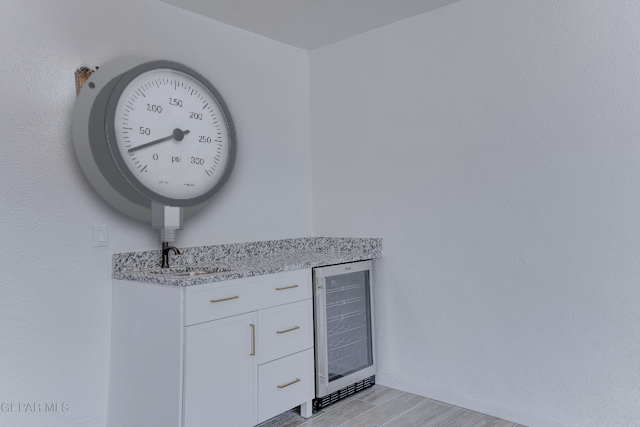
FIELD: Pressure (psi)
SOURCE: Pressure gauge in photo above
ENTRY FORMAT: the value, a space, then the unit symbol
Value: 25 psi
